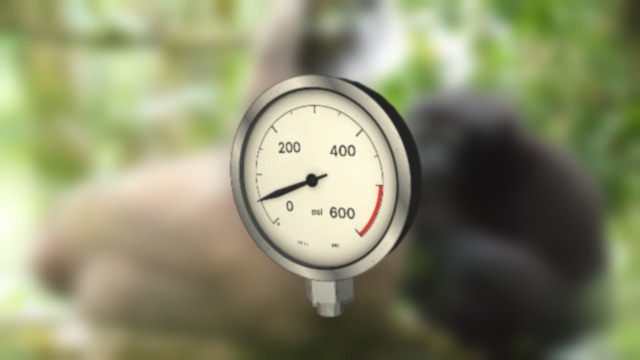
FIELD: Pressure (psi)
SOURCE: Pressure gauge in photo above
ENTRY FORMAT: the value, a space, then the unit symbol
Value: 50 psi
